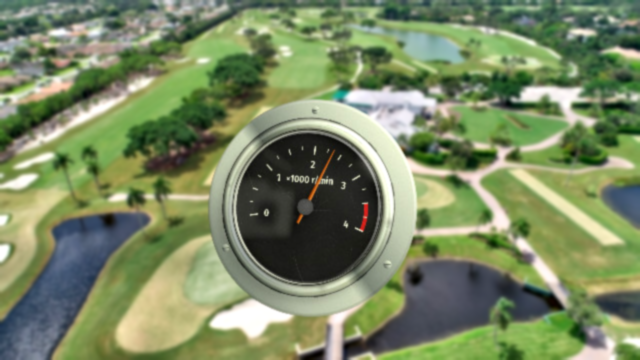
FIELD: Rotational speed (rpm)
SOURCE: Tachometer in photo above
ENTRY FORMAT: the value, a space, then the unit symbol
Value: 2375 rpm
